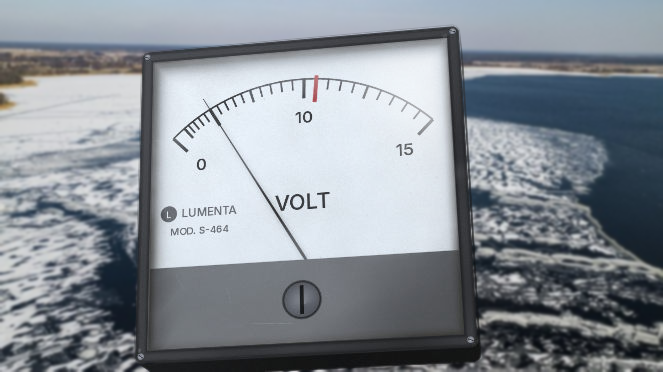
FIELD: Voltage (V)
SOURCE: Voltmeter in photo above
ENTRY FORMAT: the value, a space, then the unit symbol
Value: 5 V
